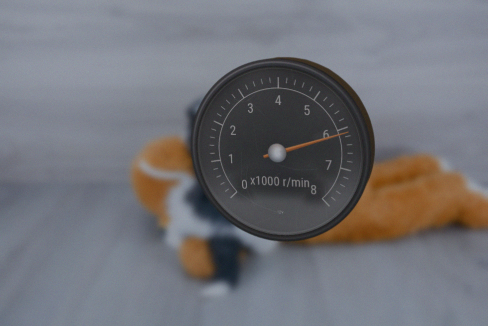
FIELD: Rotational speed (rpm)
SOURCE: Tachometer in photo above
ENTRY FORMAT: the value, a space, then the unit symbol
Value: 6100 rpm
